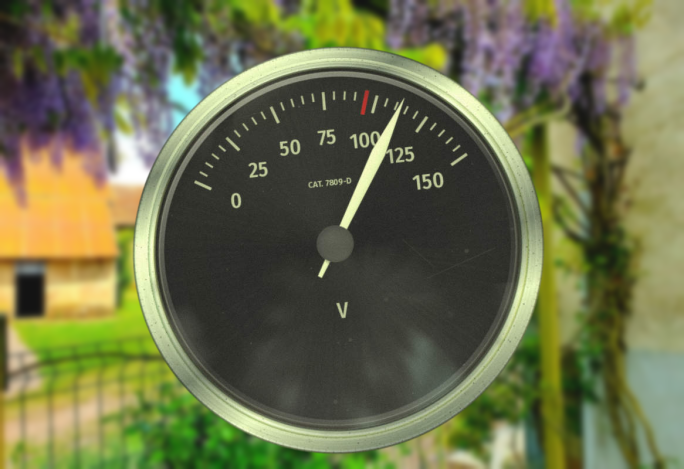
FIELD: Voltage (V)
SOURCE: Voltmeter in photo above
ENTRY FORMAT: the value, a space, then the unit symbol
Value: 112.5 V
